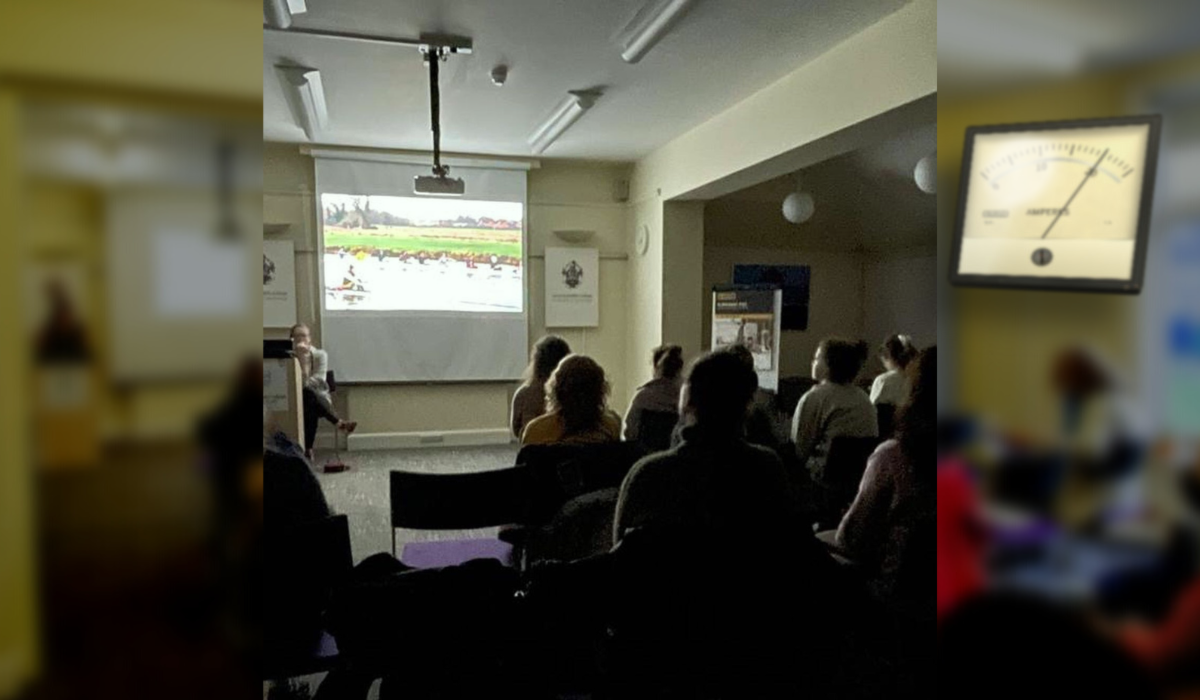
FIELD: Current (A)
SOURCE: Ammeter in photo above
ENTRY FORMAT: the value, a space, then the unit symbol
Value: 20 A
